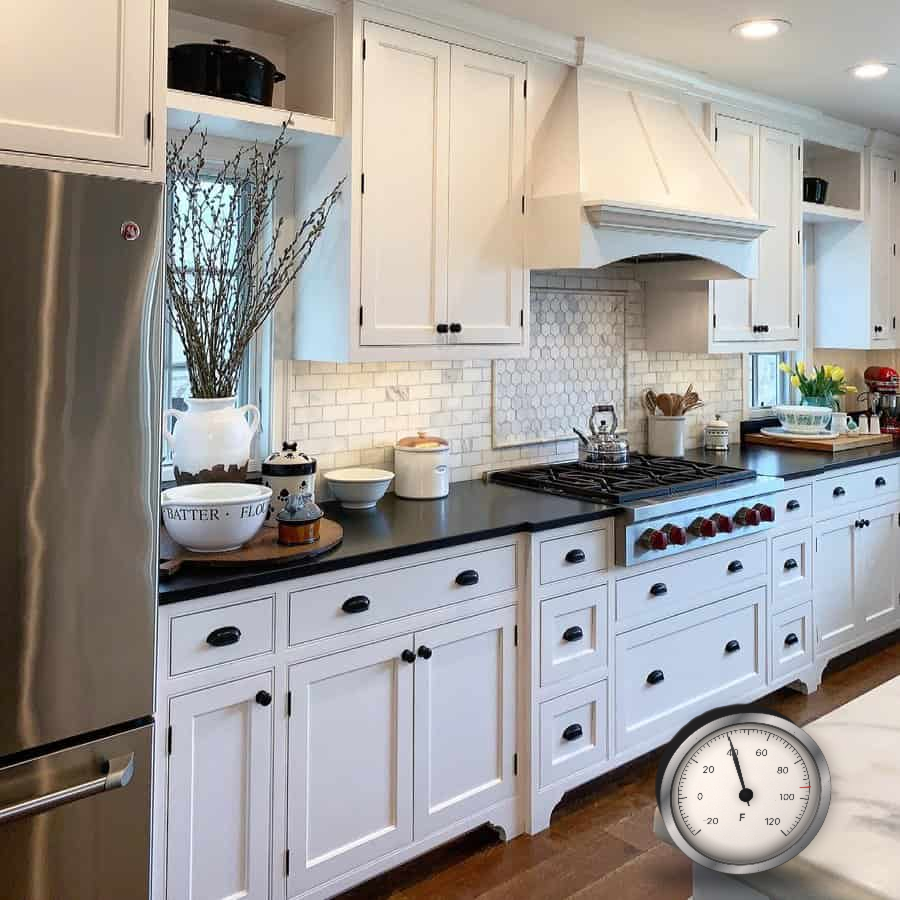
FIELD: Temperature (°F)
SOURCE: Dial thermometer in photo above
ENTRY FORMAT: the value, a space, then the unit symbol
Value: 40 °F
